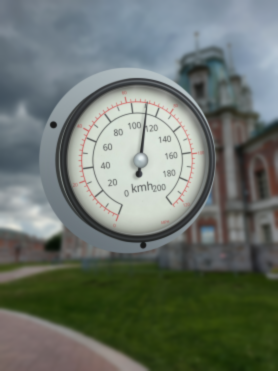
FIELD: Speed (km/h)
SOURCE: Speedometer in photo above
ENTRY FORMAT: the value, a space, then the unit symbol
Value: 110 km/h
